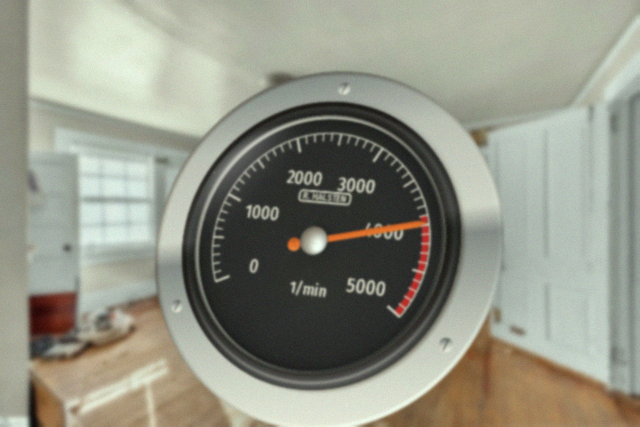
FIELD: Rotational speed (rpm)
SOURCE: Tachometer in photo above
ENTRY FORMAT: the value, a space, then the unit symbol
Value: 4000 rpm
